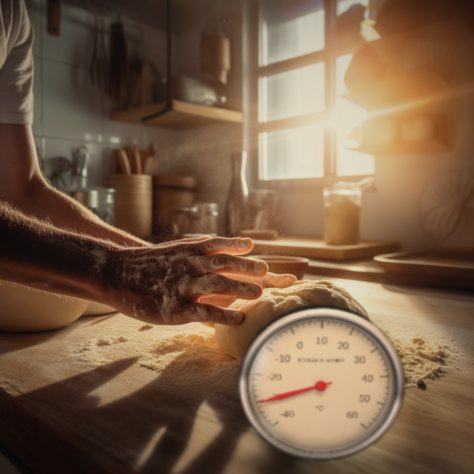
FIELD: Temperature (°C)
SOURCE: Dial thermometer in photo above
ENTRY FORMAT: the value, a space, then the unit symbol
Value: -30 °C
